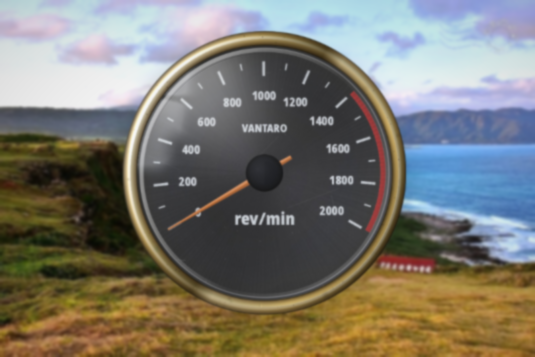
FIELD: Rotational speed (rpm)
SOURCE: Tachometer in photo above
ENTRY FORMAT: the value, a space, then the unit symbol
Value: 0 rpm
